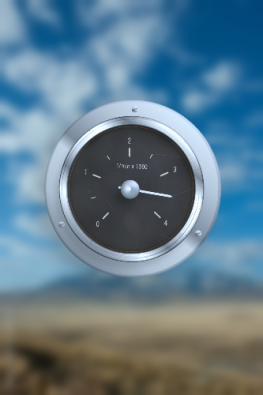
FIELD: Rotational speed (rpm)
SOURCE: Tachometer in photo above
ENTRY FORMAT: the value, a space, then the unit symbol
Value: 3500 rpm
